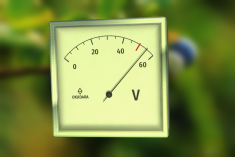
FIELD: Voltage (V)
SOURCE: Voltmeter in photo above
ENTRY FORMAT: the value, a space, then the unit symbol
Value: 55 V
